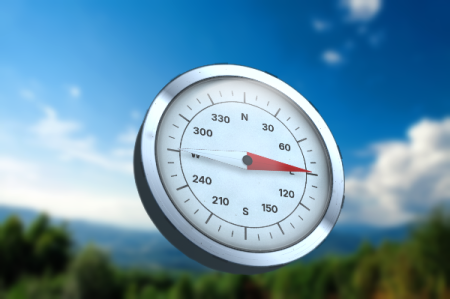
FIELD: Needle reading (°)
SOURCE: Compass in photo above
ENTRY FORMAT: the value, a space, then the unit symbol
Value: 90 °
